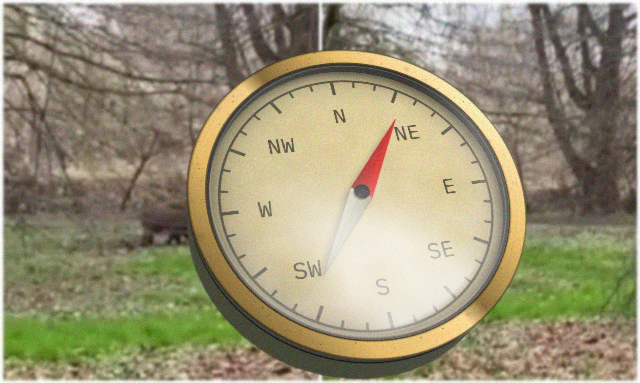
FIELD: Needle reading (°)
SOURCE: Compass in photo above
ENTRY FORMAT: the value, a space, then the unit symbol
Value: 35 °
